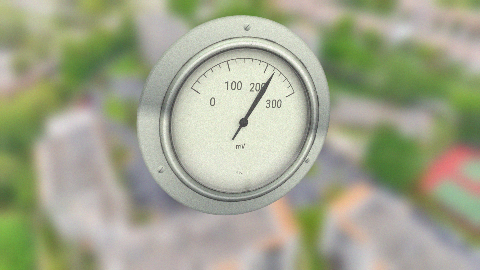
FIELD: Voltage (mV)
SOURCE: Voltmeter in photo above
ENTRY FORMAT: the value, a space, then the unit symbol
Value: 220 mV
